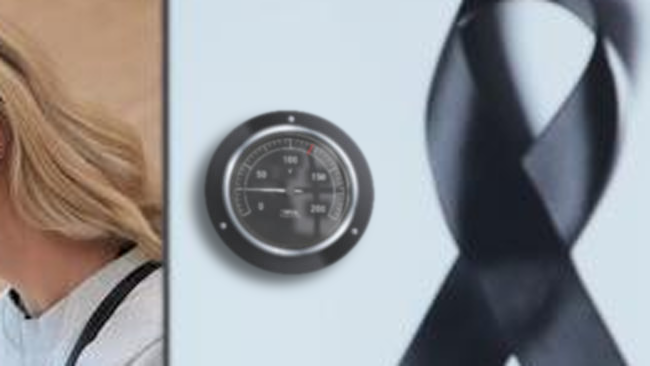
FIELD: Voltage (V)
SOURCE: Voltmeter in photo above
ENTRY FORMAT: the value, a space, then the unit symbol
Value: 25 V
